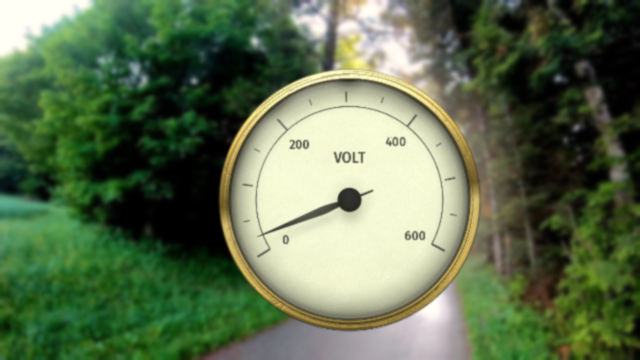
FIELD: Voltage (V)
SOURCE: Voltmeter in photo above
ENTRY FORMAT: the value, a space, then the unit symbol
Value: 25 V
